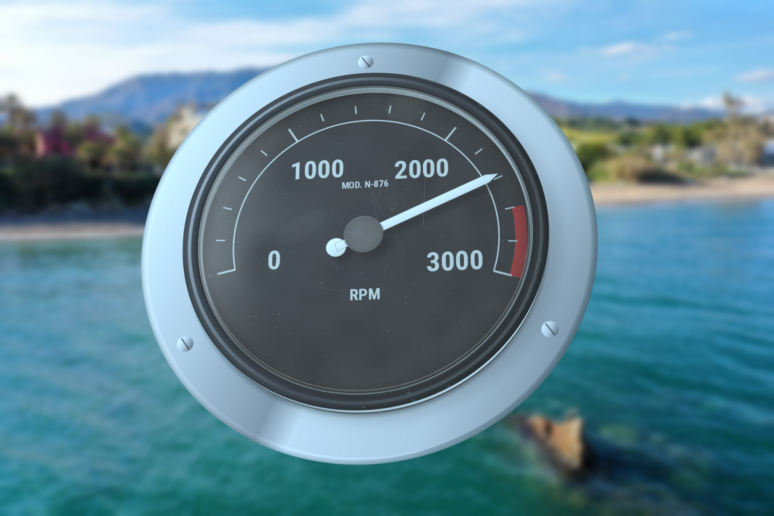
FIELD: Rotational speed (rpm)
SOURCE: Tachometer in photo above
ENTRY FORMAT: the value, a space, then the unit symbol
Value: 2400 rpm
